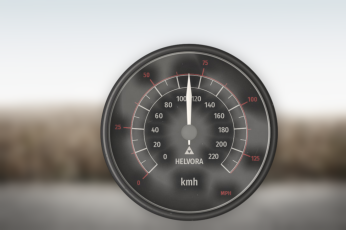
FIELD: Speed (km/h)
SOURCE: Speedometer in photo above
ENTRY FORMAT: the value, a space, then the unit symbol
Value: 110 km/h
